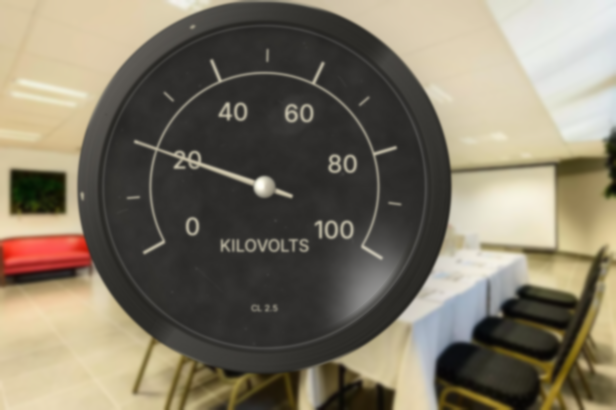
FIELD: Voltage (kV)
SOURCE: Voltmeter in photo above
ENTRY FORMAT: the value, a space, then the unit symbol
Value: 20 kV
